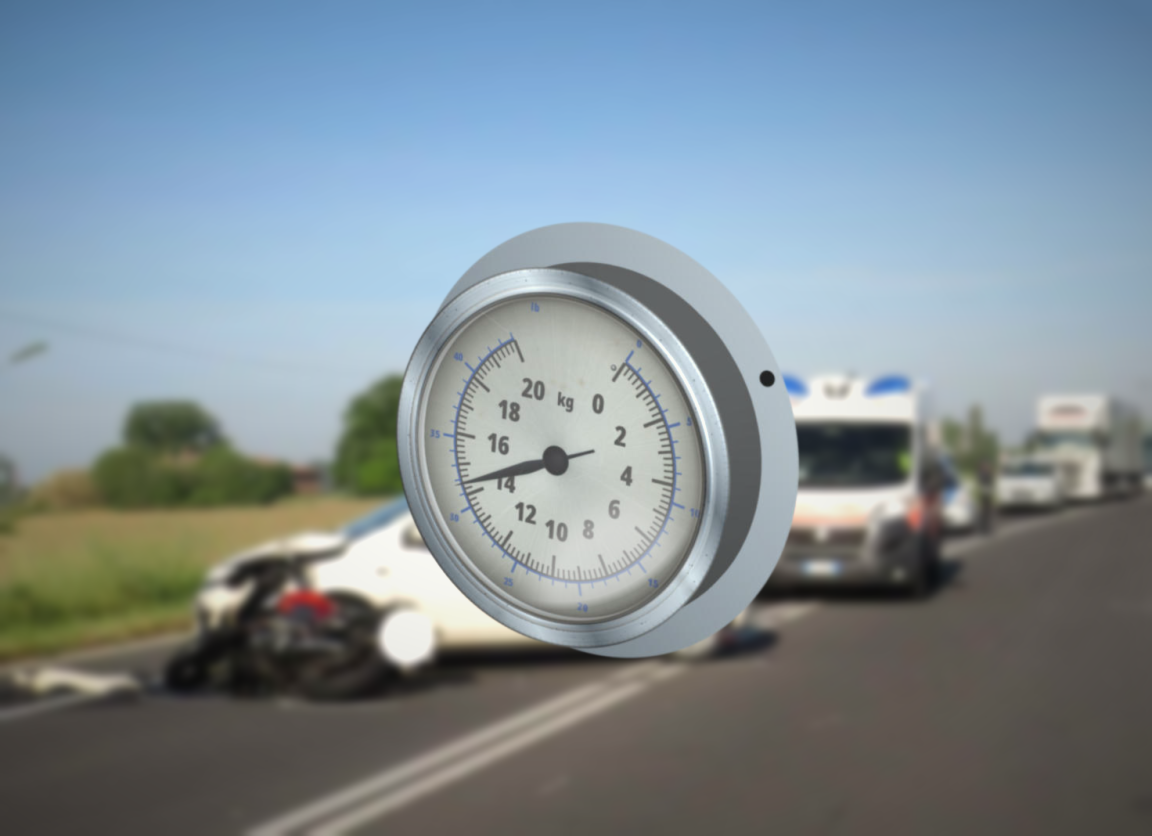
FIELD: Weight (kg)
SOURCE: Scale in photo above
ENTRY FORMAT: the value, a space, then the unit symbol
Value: 14.4 kg
